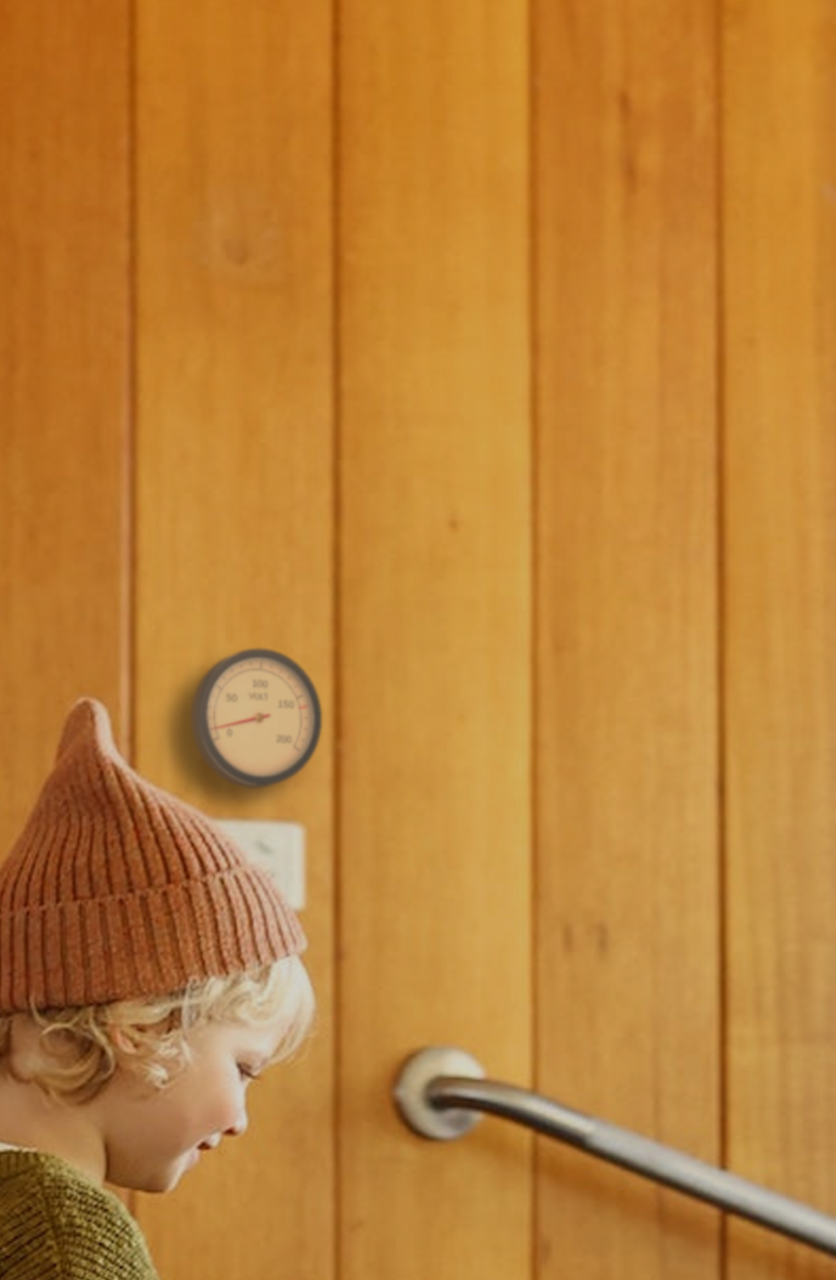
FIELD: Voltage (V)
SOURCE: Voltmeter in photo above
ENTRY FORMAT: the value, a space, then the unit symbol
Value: 10 V
